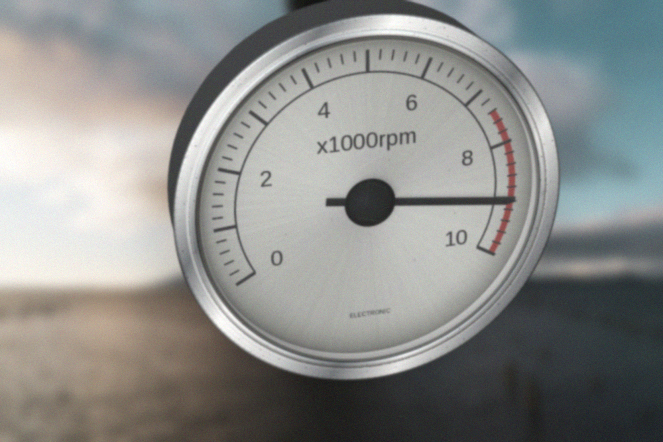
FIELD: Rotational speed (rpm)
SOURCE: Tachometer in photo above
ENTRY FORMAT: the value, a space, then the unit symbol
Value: 9000 rpm
